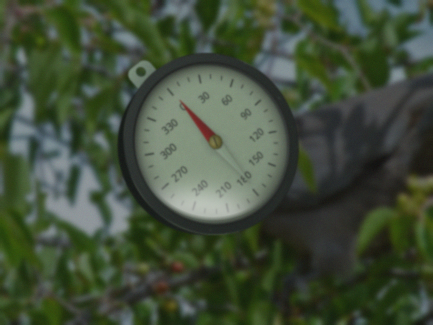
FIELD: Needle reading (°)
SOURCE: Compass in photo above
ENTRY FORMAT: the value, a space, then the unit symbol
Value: 0 °
